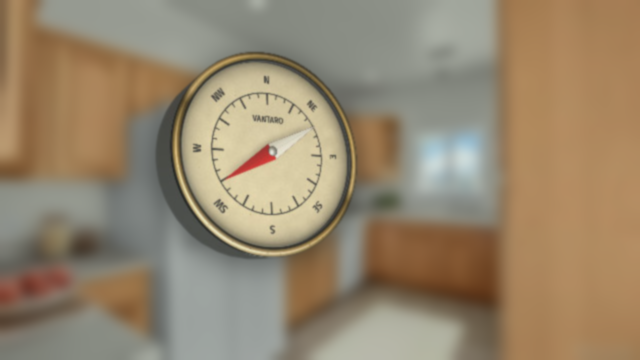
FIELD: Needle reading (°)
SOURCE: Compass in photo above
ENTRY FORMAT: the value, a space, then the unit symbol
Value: 240 °
